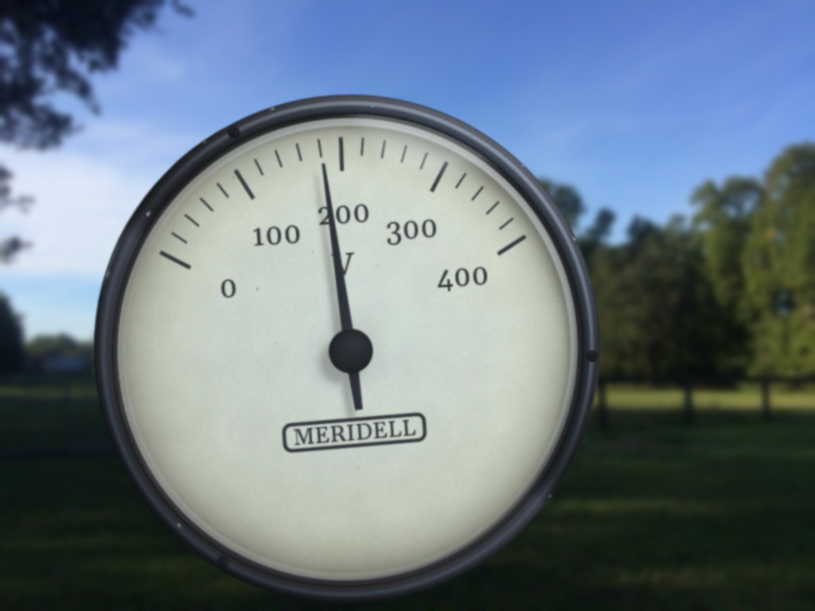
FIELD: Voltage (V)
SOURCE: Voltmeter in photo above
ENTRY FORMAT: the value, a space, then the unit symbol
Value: 180 V
